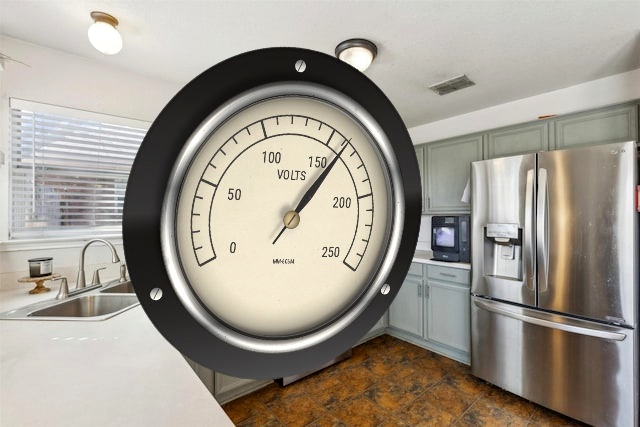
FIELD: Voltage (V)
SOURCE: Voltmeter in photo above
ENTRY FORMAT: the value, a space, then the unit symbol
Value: 160 V
